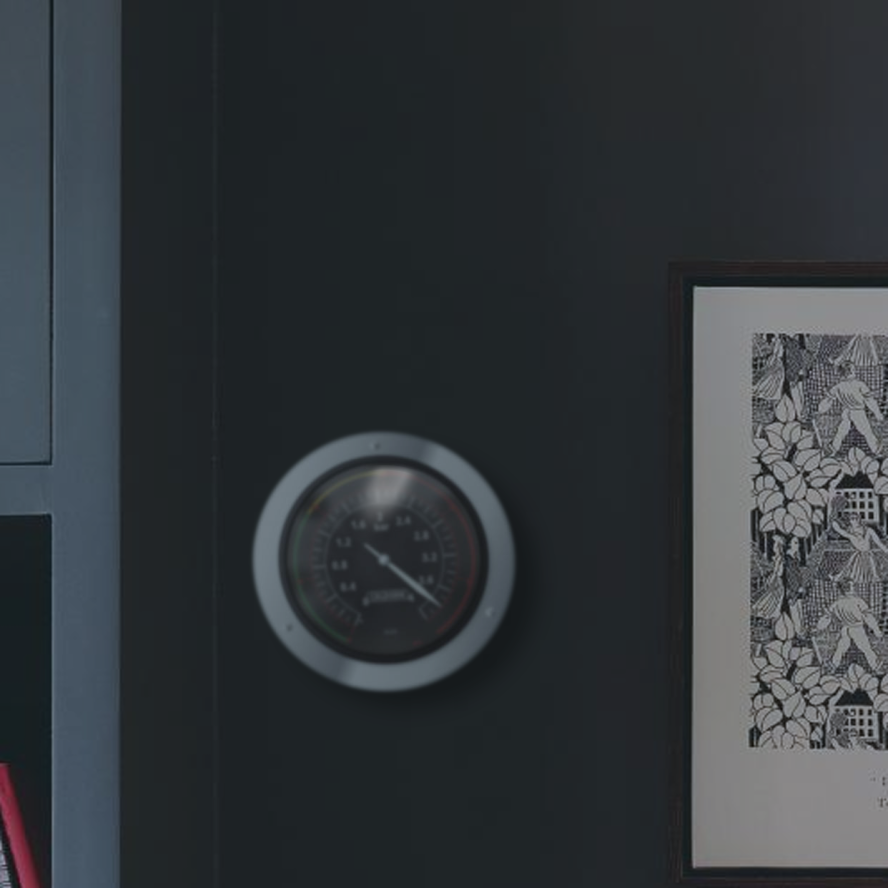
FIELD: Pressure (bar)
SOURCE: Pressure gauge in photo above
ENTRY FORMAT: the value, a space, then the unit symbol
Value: 3.8 bar
